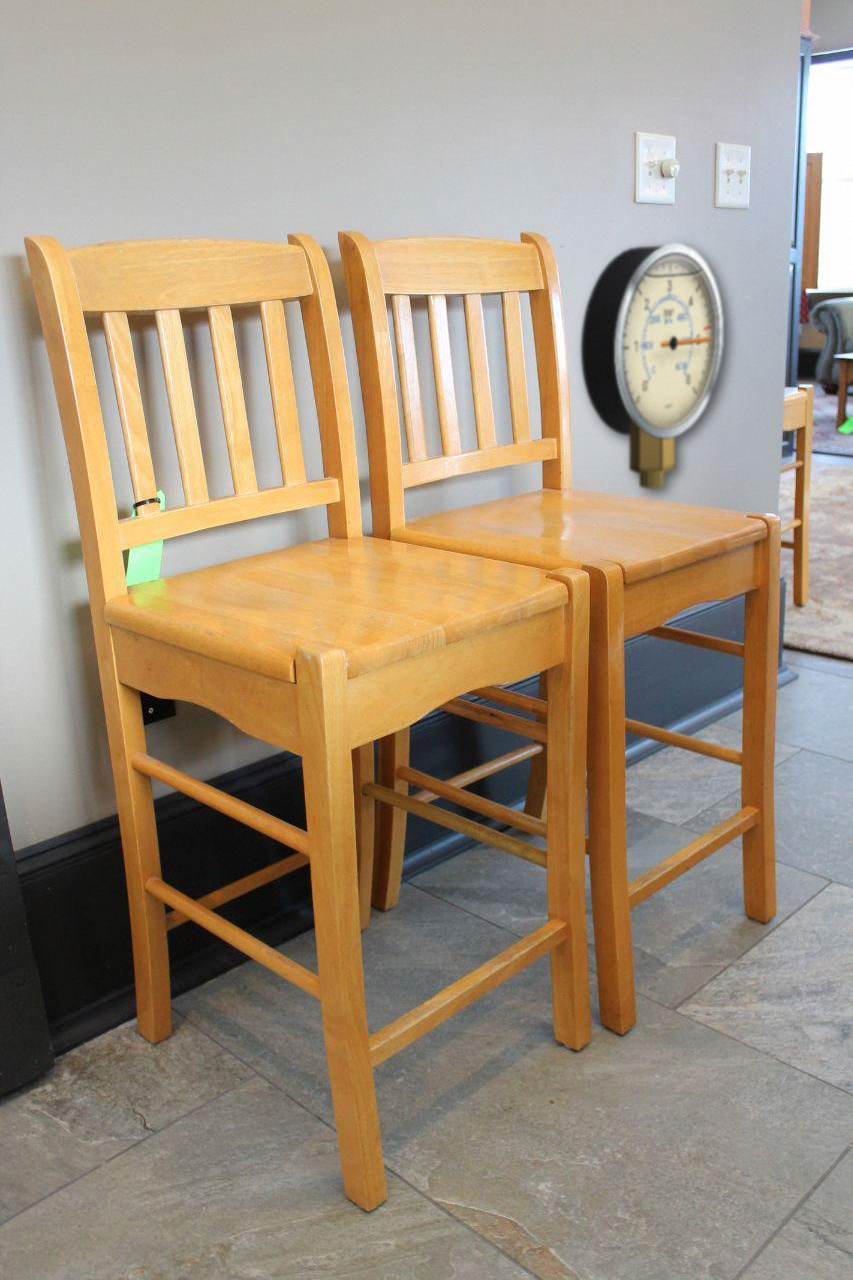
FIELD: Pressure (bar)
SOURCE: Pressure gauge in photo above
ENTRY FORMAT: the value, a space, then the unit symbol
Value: 5 bar
